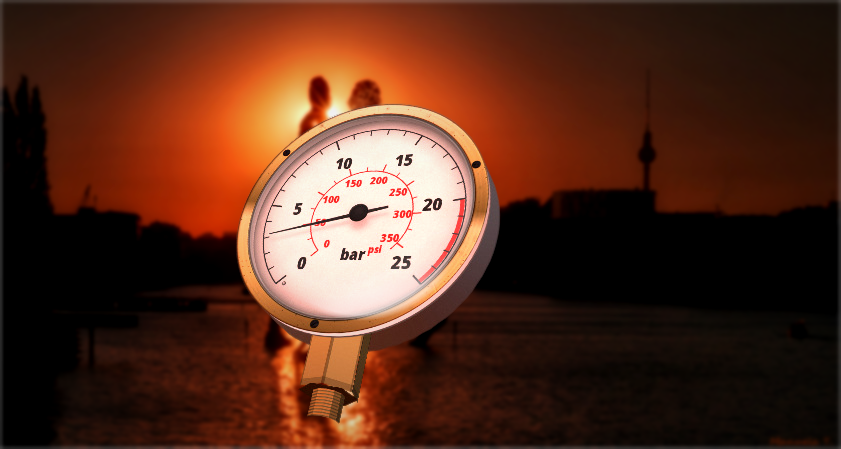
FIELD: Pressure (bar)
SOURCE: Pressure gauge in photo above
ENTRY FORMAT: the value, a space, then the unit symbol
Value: 3 bar
